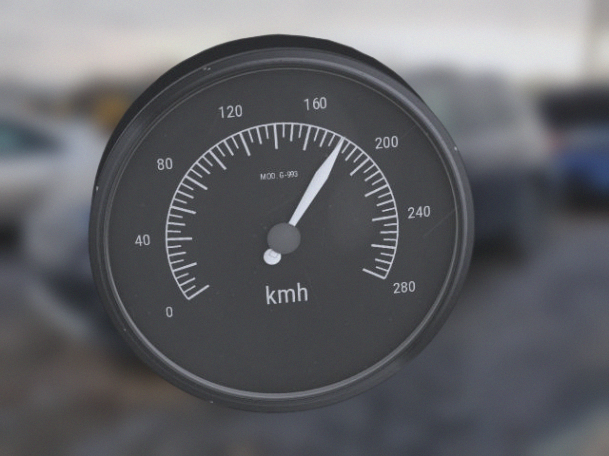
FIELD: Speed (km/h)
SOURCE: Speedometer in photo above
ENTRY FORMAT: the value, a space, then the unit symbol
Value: 180 km/h
